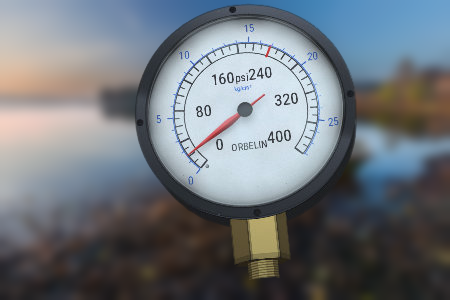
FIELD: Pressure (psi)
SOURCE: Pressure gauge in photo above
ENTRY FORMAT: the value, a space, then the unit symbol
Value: 20 psi
